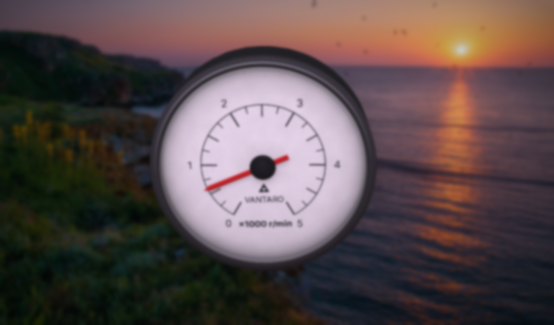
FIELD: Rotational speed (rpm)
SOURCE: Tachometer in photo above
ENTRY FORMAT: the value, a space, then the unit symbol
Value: 625 rpm
